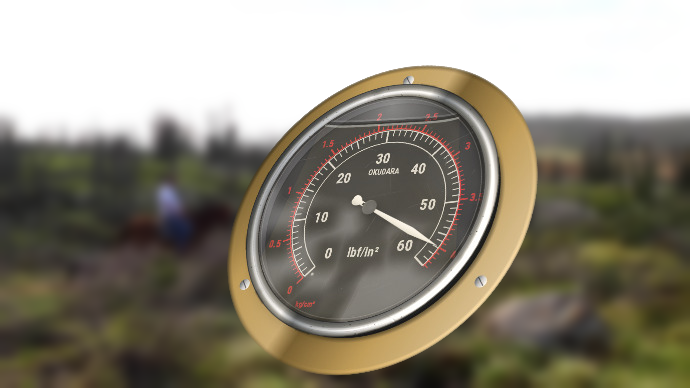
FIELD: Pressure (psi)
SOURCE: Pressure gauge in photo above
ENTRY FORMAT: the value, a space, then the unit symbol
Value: 57 psi
